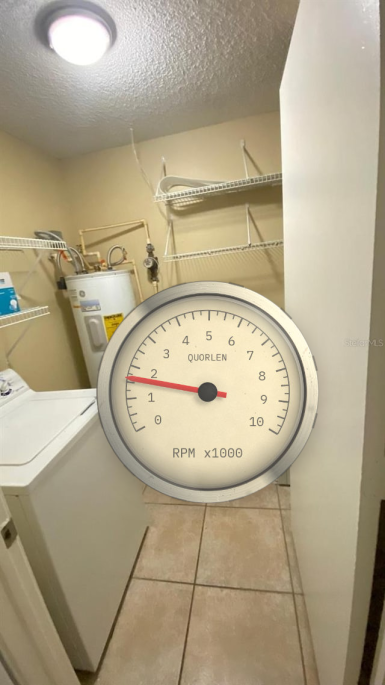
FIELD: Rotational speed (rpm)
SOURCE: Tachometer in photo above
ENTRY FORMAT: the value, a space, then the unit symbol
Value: 1625 rpm
